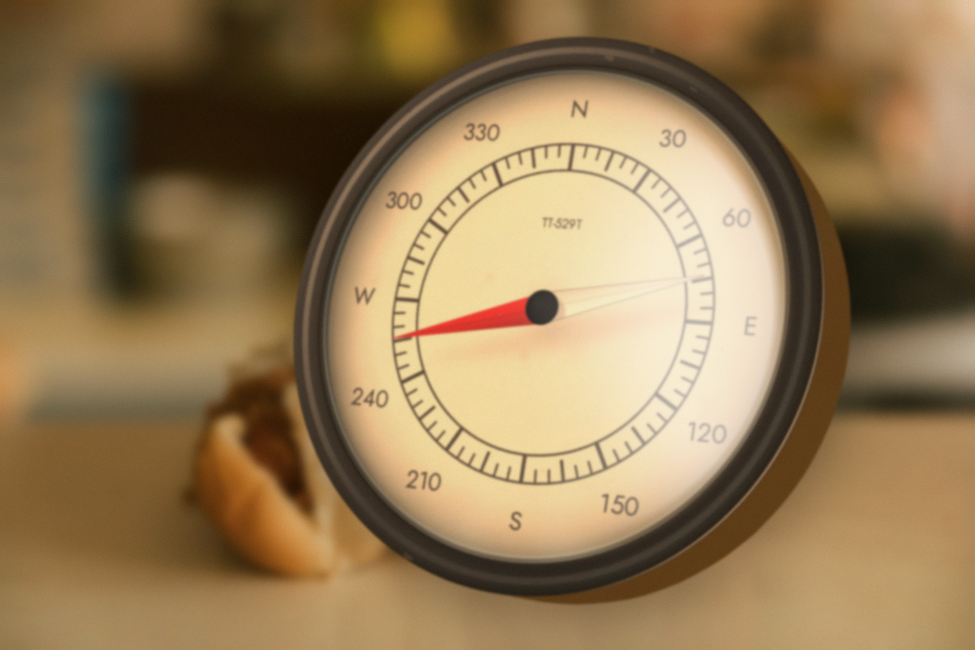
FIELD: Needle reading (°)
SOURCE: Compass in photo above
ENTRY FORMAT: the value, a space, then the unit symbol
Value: 255 °
